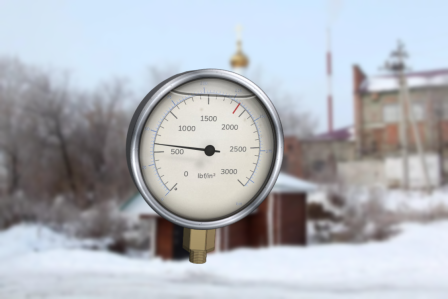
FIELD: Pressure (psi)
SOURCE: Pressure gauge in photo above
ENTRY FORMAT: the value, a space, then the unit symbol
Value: 600 psi
